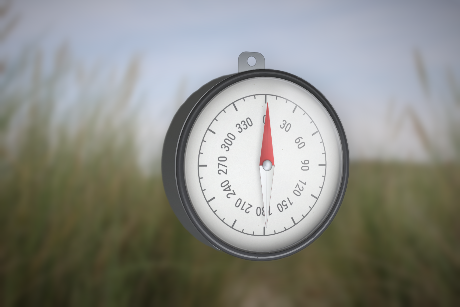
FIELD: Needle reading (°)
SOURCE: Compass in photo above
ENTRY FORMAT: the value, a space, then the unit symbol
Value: 0 °
